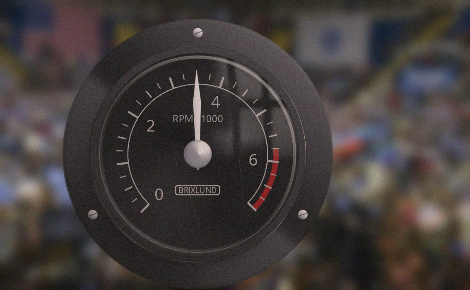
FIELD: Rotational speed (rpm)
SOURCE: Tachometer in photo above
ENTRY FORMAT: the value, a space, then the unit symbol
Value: 3500 rpm
